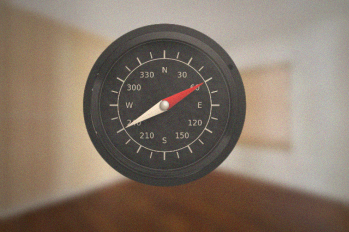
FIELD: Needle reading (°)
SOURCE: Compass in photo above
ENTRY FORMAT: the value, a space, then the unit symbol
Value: 60 °
